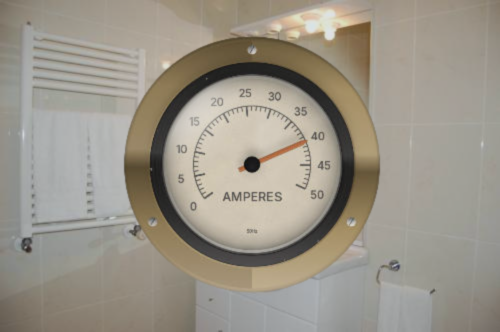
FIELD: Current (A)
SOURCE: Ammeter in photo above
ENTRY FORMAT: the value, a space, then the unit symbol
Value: 40 A
